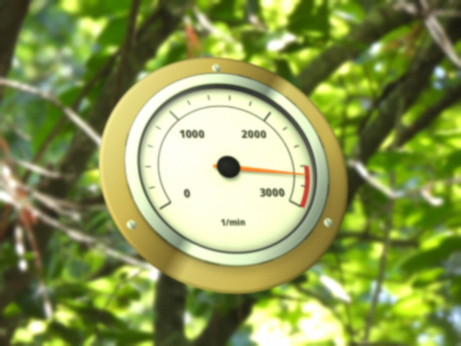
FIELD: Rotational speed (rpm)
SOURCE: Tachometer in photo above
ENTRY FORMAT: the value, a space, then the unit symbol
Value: 2700 rpm
